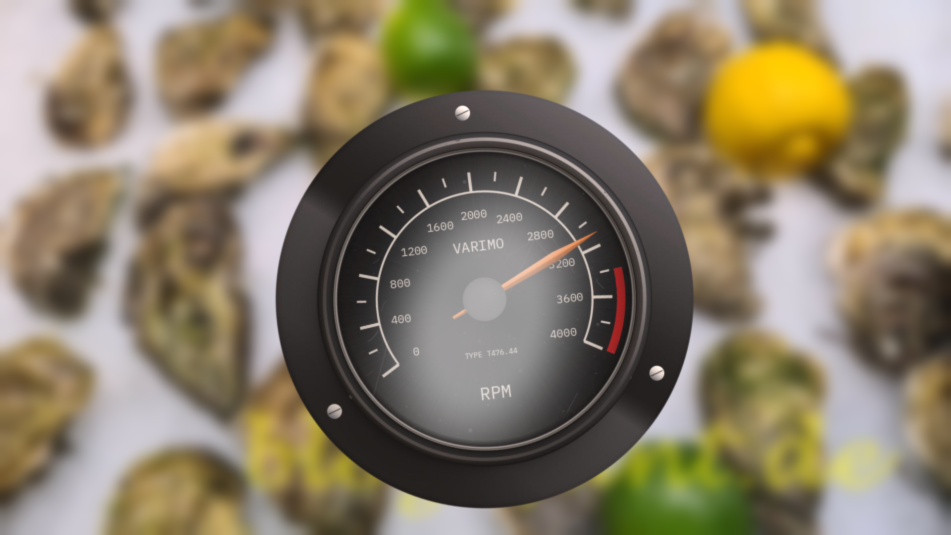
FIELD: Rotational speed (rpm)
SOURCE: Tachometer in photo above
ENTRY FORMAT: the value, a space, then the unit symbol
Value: 3100 rpm
